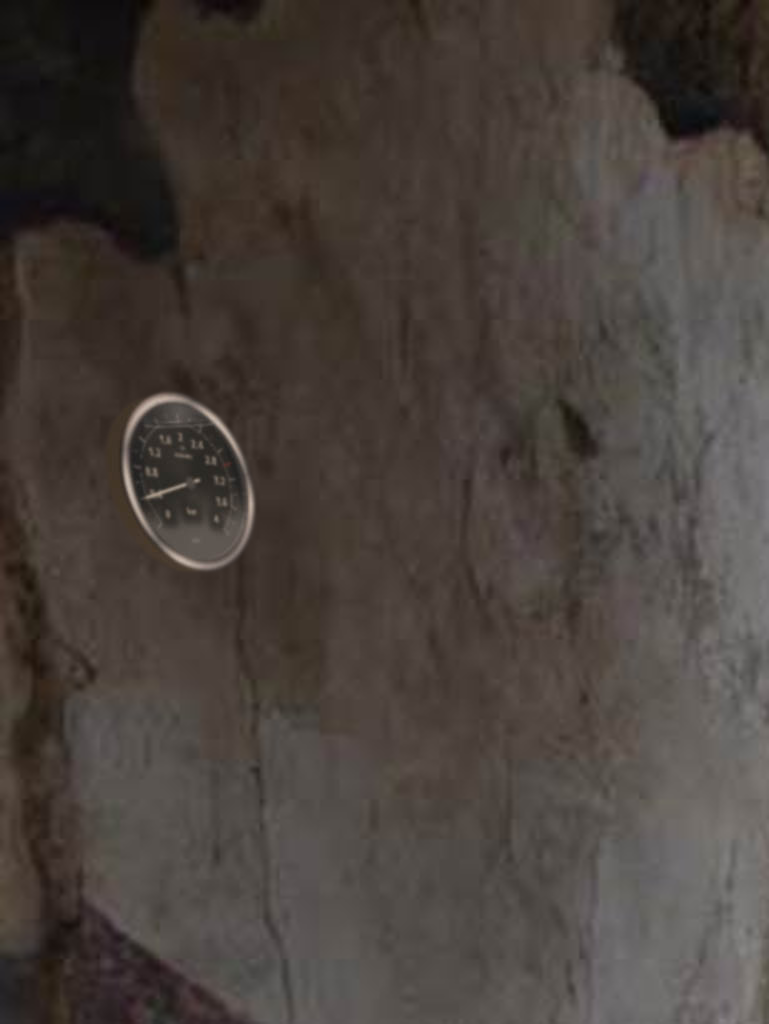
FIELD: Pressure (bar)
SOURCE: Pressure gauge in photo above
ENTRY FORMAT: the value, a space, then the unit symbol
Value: 0.4 bar
